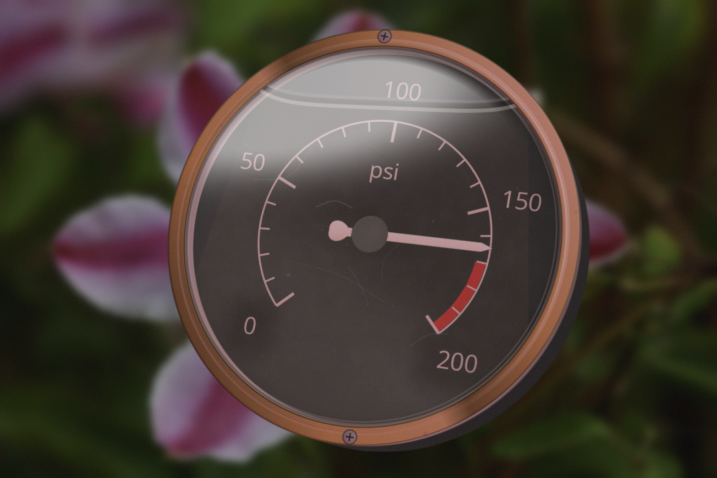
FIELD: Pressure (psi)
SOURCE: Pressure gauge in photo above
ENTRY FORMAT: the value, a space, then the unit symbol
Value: 165 psi
